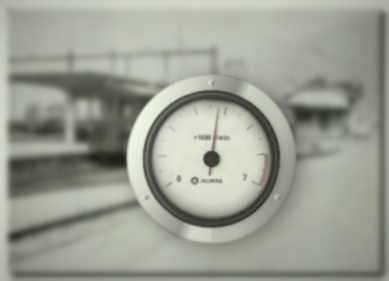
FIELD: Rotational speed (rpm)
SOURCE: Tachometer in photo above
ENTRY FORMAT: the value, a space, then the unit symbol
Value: 3750 rpm
